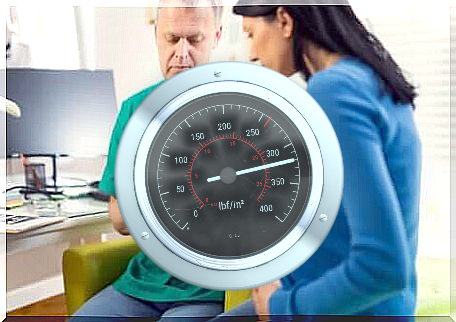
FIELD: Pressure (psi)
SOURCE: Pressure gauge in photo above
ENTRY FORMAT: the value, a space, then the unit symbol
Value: 320 psi
